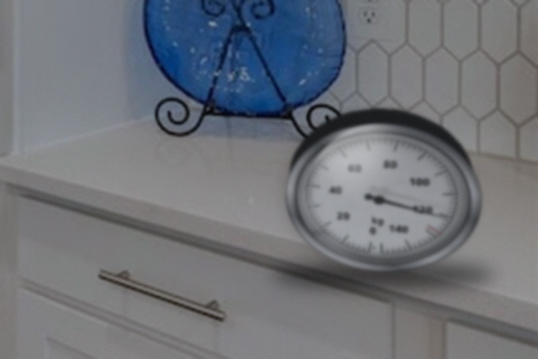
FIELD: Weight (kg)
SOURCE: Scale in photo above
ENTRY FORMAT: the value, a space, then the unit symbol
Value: 120 kg
